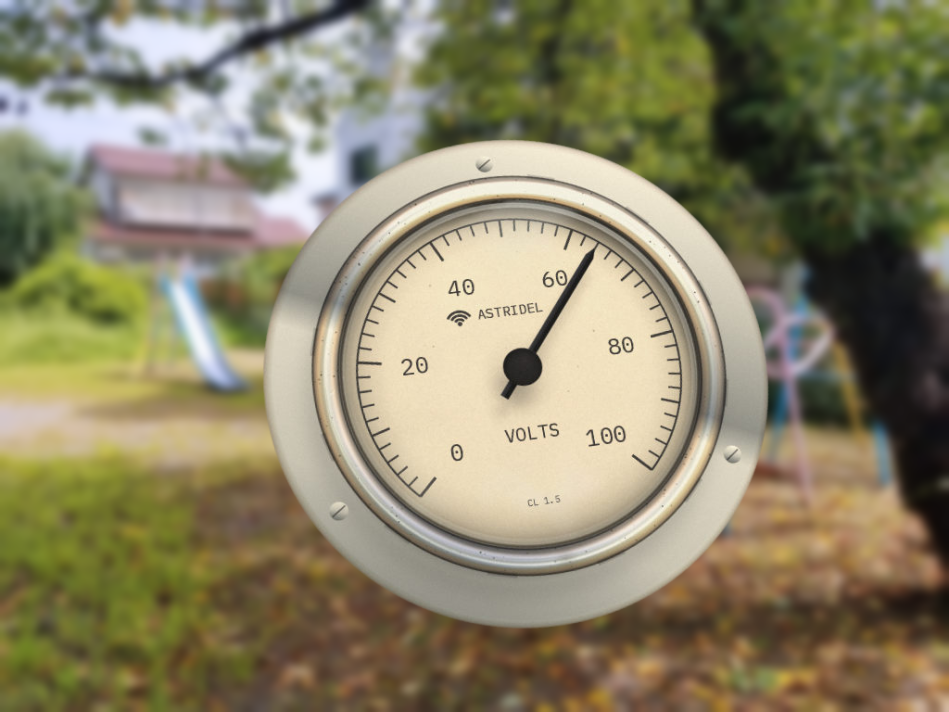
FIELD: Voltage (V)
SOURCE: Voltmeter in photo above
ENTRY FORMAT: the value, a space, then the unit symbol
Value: 64 V
